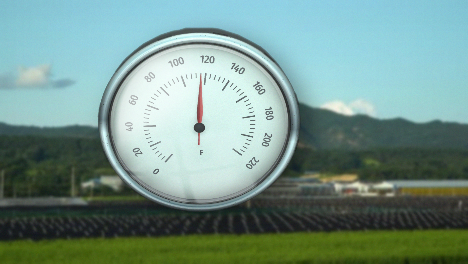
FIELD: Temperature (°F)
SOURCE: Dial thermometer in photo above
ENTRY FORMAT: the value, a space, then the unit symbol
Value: 116 °F
